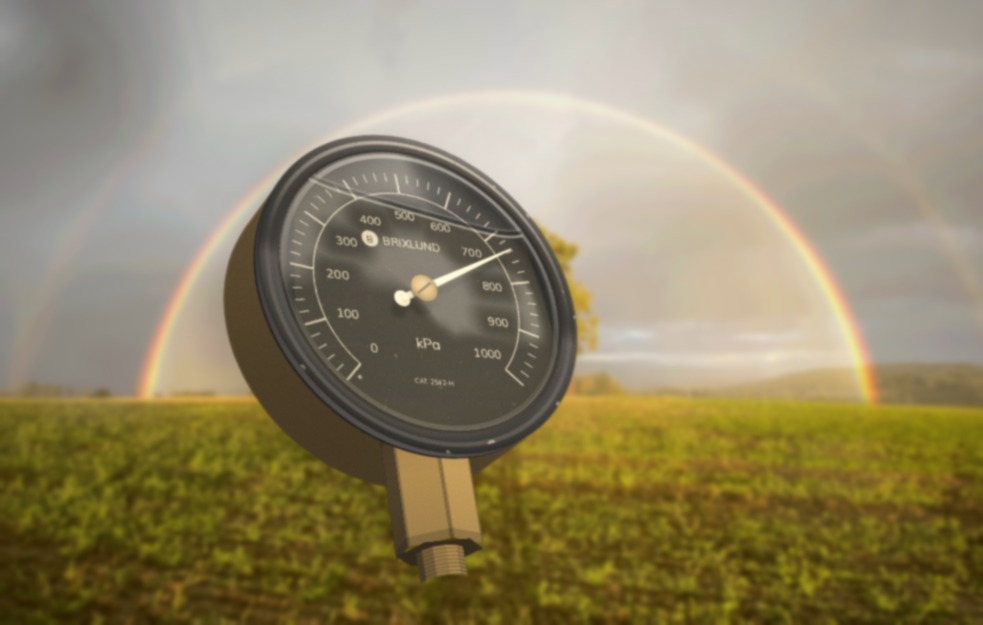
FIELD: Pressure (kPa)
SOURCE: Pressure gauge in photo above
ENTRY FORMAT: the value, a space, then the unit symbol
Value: 740 kPa
